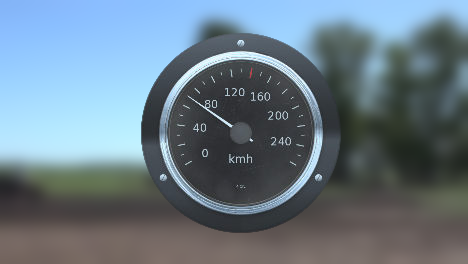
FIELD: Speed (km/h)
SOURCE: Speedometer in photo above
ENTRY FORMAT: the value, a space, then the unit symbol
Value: 70 km/h
